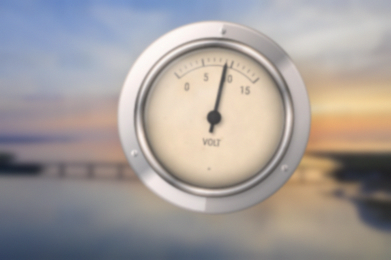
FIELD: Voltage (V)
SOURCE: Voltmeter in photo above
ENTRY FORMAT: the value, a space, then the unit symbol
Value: 9 V
